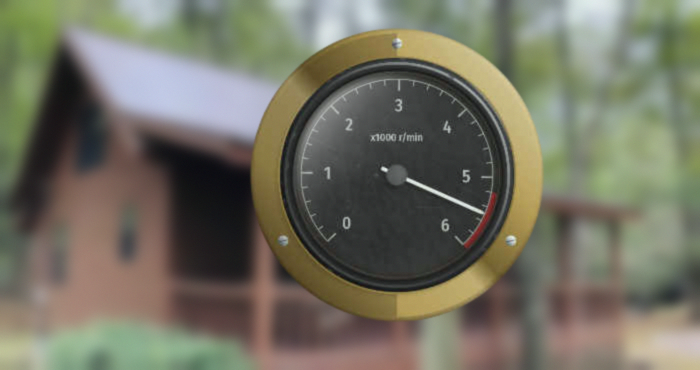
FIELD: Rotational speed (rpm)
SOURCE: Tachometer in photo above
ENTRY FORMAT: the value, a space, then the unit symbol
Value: 5500 rpm
